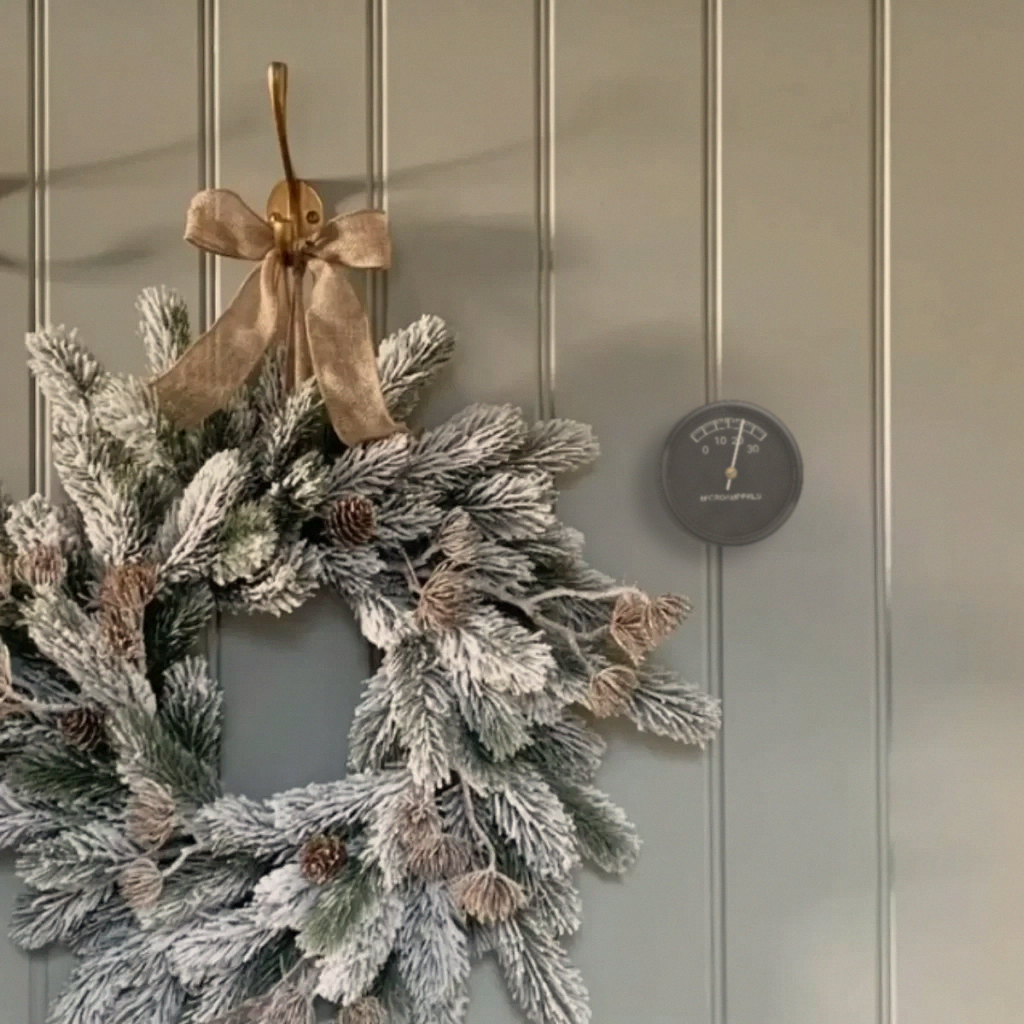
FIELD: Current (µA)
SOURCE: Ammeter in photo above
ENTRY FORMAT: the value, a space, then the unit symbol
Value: 20 µA
